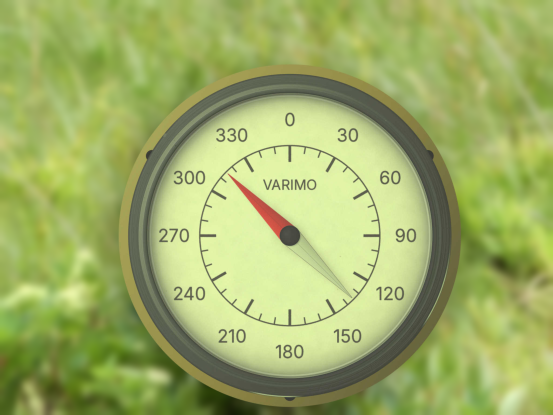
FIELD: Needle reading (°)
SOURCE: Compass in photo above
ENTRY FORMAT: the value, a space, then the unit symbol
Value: 315 °
